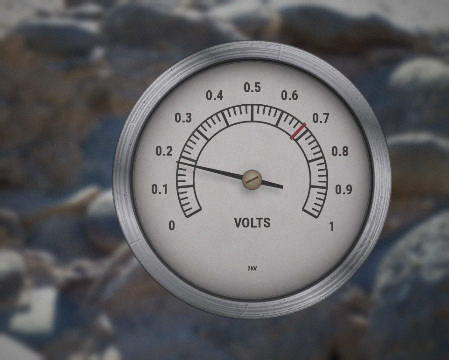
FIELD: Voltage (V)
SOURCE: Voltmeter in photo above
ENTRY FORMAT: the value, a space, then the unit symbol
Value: 0.18 V
